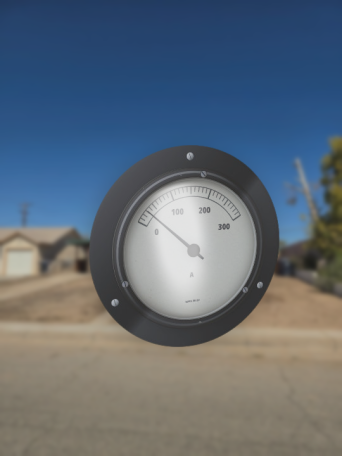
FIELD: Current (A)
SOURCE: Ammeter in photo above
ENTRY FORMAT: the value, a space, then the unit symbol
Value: 30 A
